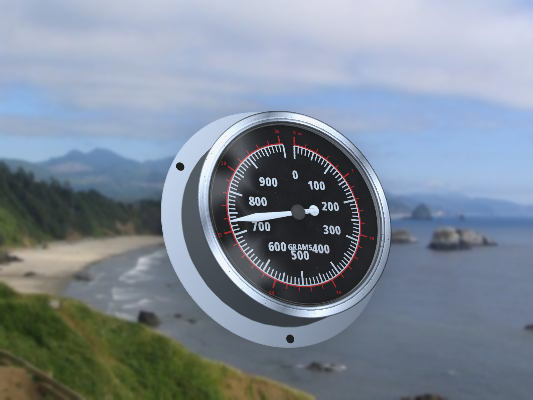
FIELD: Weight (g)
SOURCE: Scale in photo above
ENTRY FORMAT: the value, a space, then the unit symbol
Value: 730 g
